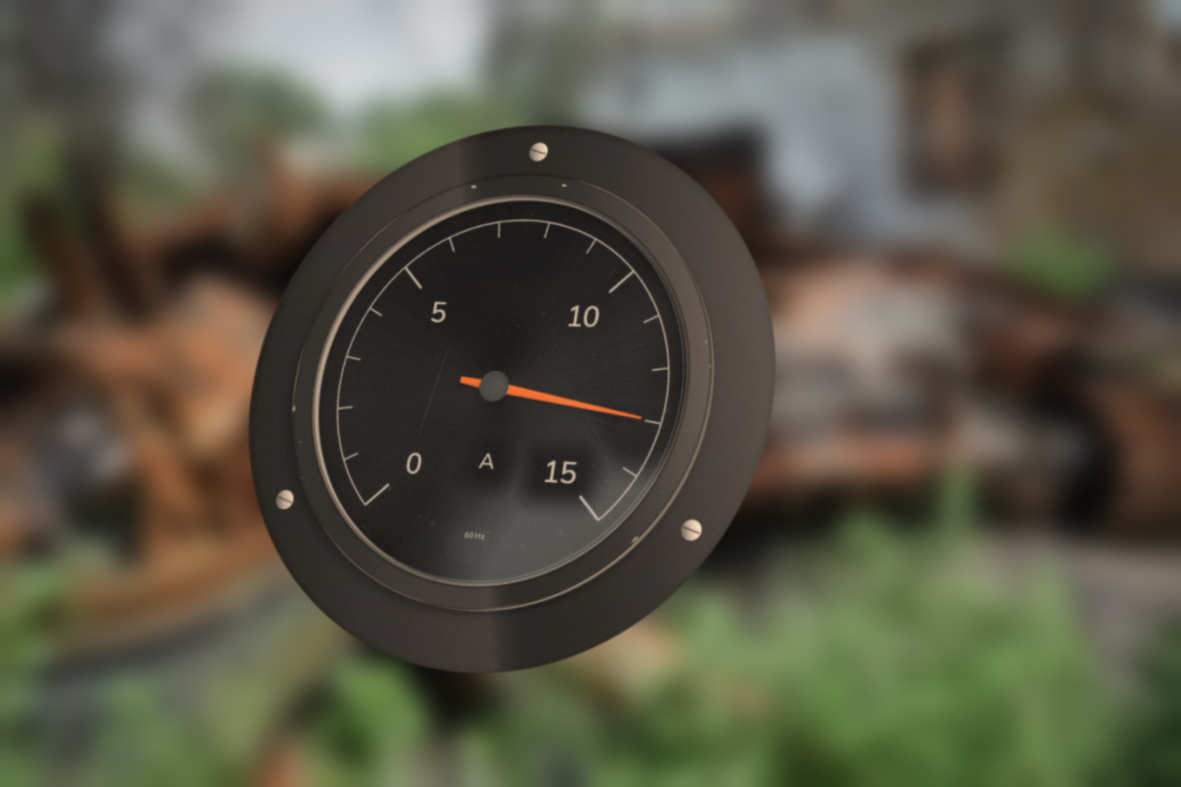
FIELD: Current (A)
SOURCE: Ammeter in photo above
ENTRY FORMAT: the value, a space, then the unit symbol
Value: 13 A
